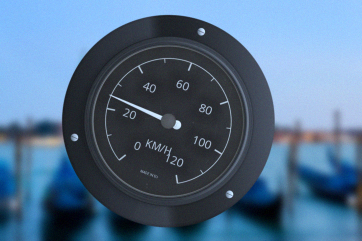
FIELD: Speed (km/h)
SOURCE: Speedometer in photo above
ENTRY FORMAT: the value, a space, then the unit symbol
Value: 25 km/h
